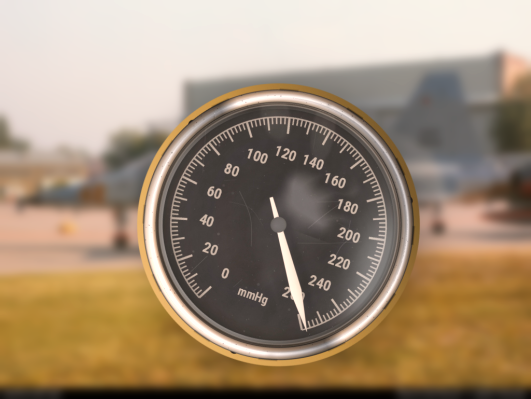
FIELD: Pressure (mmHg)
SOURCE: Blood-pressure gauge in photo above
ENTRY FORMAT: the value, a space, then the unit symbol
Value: 258 mmHg
